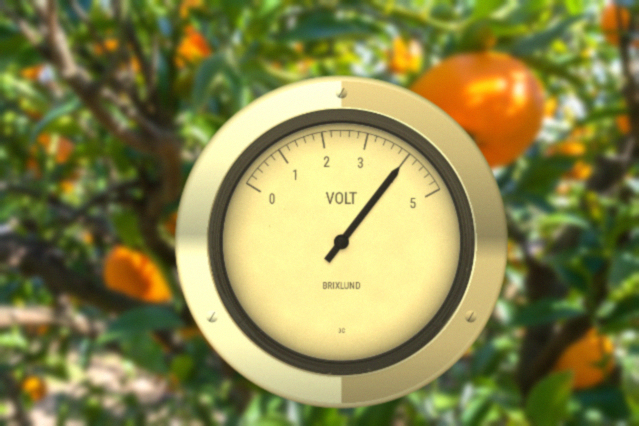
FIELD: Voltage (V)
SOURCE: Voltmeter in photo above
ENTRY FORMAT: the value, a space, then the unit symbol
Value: 4 V
